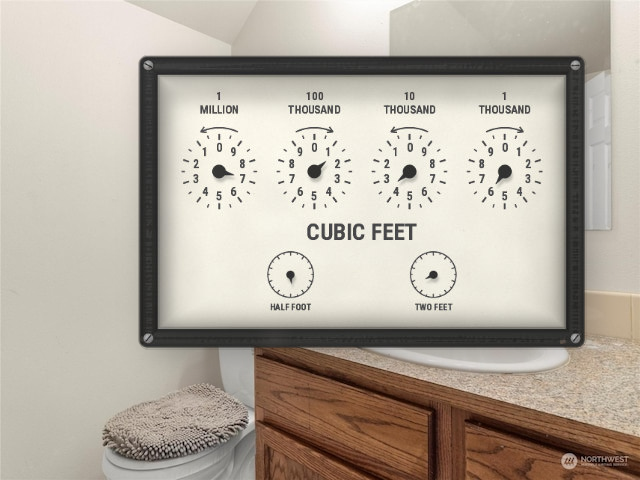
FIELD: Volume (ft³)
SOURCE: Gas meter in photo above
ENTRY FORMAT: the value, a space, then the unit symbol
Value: 713600 ft³
